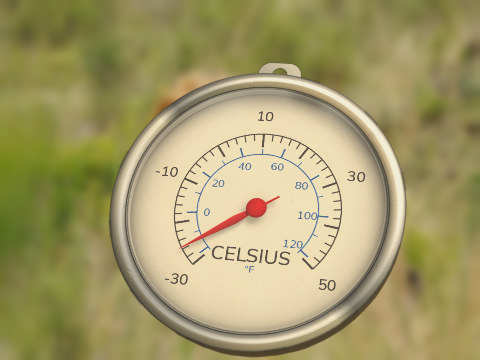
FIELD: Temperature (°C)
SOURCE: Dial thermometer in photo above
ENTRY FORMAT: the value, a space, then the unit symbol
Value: -26 °C
